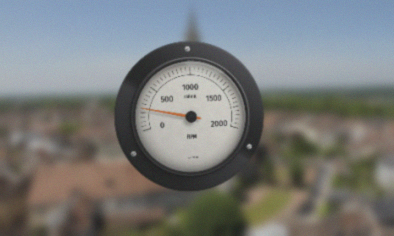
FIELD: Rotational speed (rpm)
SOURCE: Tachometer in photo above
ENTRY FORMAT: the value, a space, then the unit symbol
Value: 250 rpm
